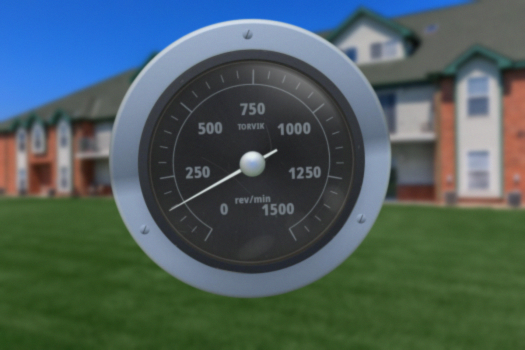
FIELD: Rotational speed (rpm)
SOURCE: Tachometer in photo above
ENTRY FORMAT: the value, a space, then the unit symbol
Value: 150 rpm
